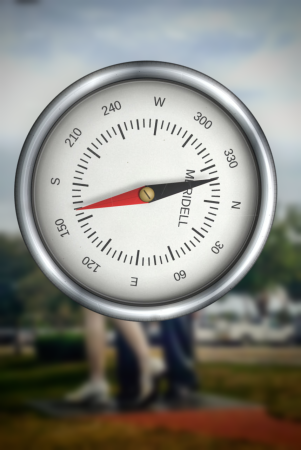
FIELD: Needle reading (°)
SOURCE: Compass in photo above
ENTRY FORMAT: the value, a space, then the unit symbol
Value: 160 °
